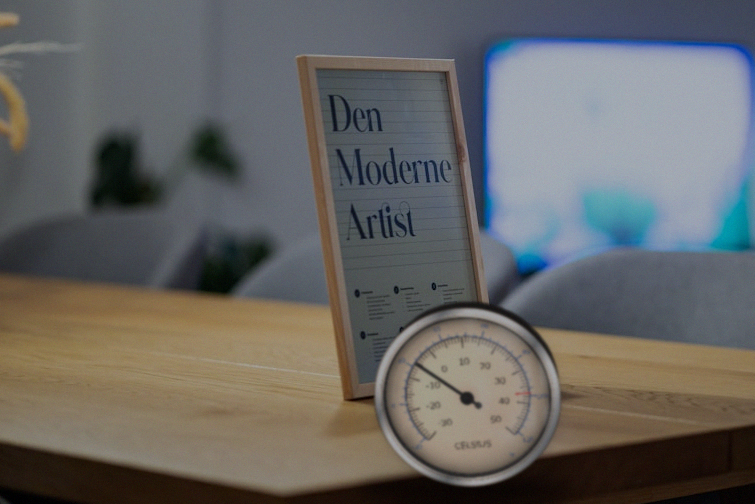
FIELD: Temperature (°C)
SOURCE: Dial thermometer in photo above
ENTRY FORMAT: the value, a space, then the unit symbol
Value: -5 °C
